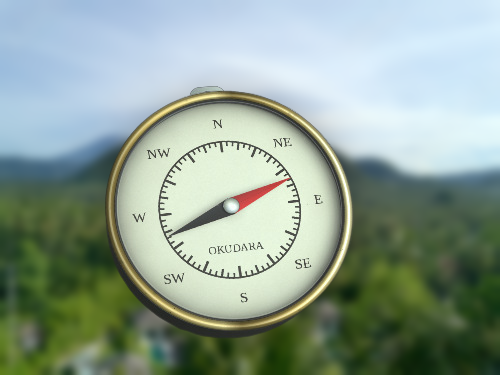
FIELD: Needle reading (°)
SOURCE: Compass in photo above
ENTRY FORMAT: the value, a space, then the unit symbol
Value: 70 °
